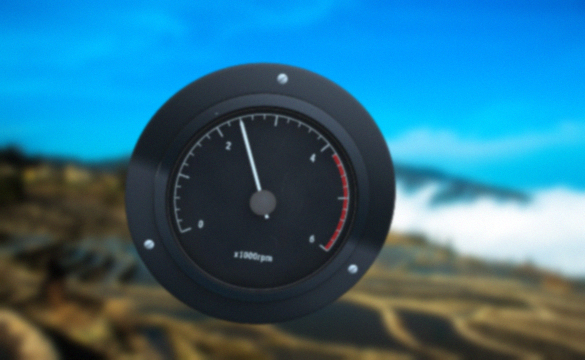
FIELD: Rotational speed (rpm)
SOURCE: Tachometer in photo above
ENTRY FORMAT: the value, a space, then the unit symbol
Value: 2400 rpm
